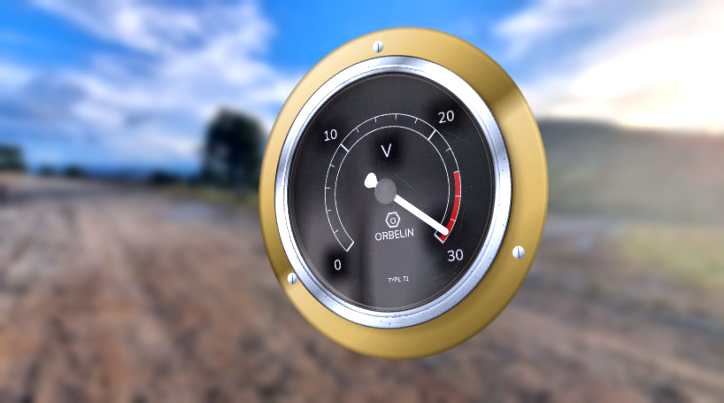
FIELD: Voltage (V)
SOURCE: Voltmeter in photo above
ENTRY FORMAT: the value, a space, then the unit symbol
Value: 29 V
